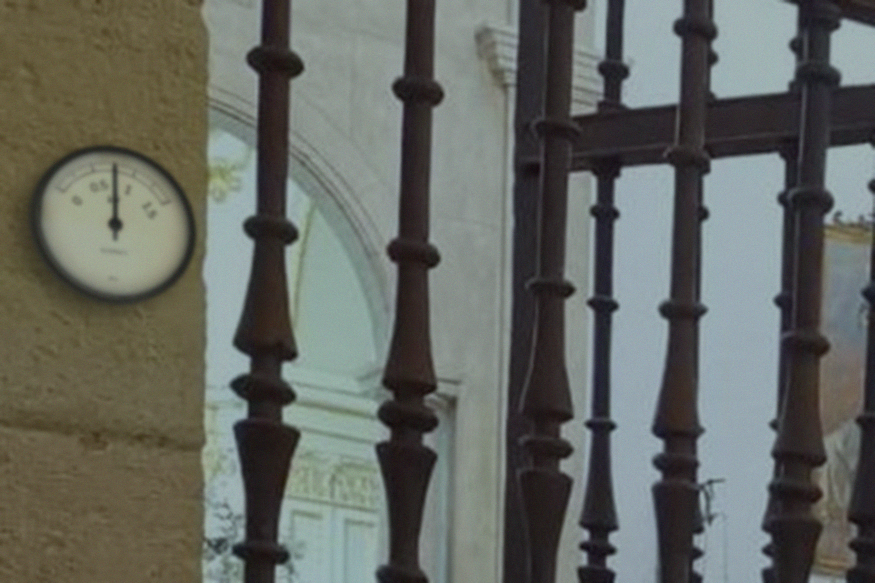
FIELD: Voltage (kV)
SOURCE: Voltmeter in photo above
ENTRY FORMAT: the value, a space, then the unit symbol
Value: 0.75 kV
